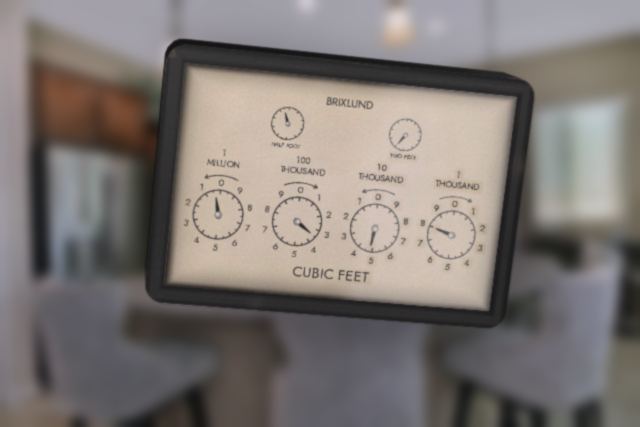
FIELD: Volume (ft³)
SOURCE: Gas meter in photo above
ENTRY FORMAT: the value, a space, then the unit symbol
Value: 34800 ft³
